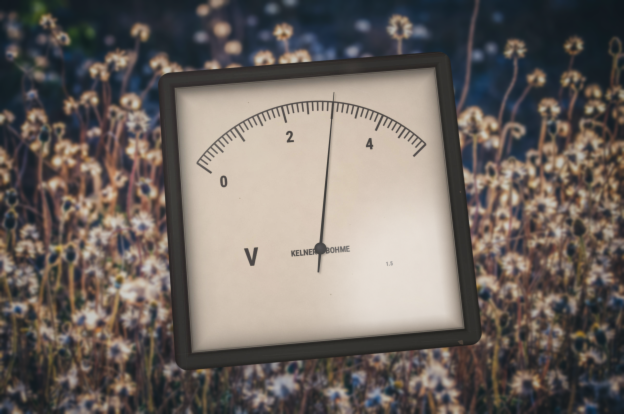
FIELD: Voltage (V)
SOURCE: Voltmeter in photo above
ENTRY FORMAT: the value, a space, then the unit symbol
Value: 3 V
